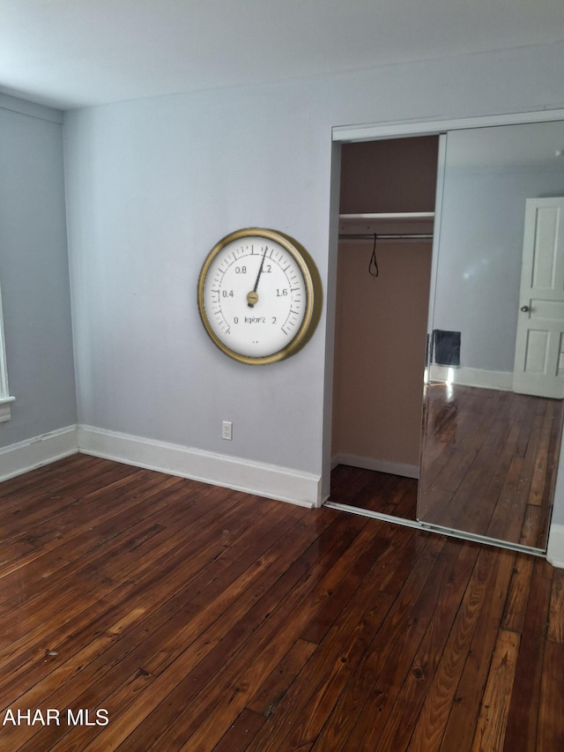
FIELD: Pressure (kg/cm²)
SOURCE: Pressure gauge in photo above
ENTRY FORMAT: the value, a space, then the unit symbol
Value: 1.15 kg/cm²
